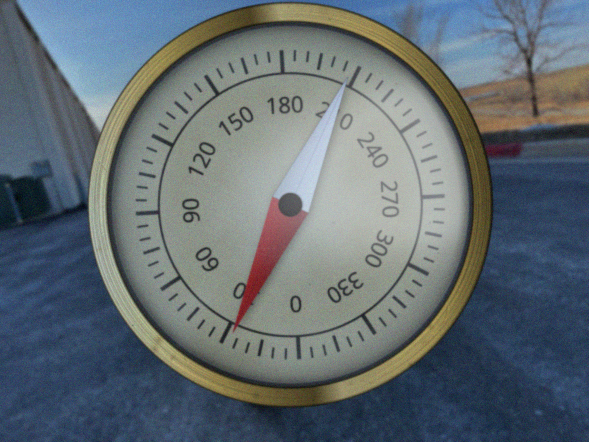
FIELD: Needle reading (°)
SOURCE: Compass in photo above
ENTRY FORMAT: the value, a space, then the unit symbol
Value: 27.5 °
